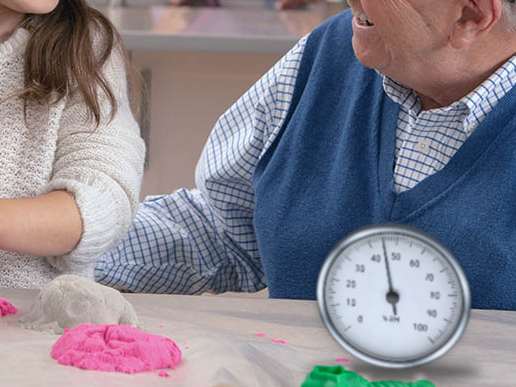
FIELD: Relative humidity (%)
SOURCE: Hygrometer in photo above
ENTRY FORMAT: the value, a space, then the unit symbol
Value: 45 %
